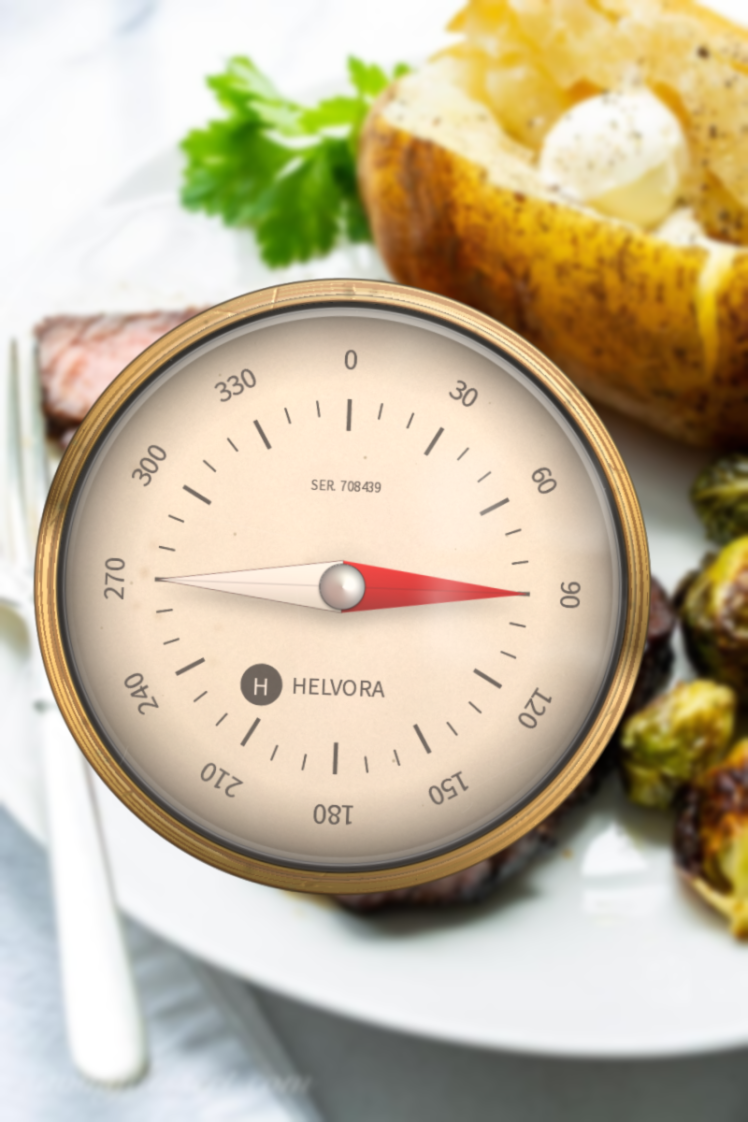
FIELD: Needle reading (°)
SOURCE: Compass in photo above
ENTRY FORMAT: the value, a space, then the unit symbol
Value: 90 °
